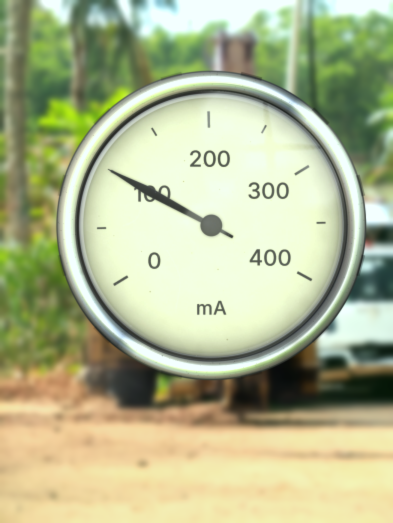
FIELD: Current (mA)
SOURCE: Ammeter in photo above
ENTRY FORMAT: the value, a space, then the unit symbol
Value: 100 mA
